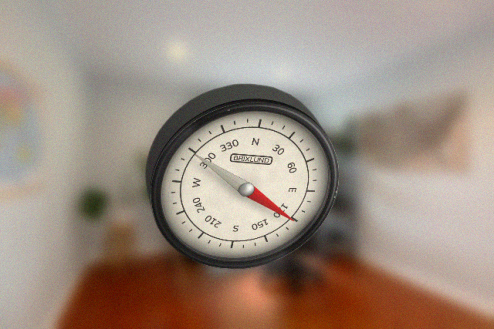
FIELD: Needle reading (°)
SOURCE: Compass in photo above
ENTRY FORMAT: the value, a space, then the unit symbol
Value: 120 °
